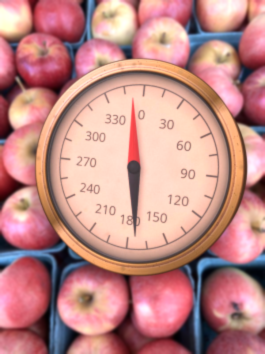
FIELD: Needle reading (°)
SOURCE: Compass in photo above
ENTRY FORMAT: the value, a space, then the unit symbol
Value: 352.5 °
